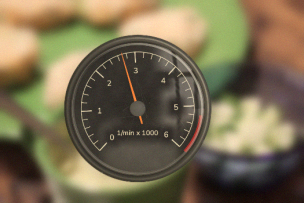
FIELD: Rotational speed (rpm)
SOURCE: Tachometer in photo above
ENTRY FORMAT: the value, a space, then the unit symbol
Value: 2700 rpm
